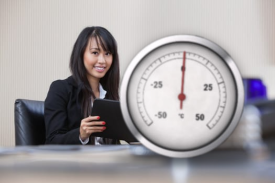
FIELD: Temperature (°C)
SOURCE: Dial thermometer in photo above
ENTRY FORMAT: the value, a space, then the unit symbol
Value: 0 °C
